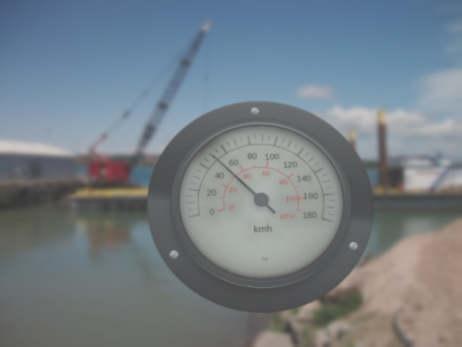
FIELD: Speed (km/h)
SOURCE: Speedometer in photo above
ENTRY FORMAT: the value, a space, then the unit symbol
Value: 50 km/h
